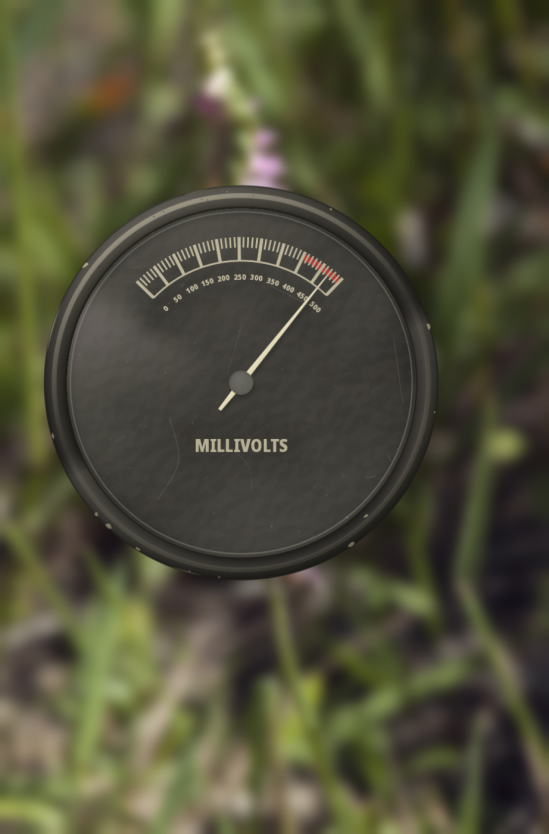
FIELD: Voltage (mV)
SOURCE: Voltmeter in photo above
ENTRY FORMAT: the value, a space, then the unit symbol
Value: 470 mV
